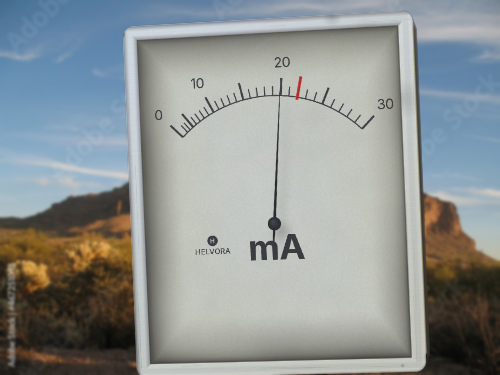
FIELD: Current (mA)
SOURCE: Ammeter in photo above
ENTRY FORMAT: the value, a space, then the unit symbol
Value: 20 mA
